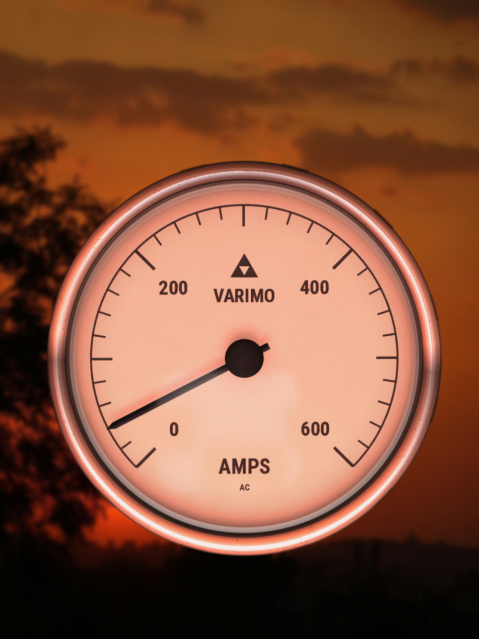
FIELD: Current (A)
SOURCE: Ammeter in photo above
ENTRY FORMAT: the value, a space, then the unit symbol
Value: 40 A
